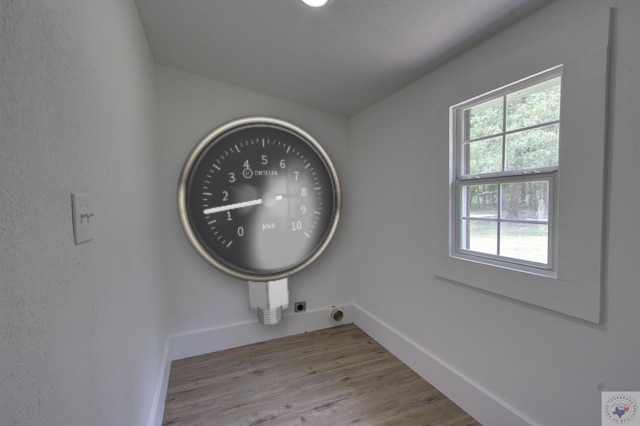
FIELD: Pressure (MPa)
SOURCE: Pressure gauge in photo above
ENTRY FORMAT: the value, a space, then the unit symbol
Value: 1.4 MPa
